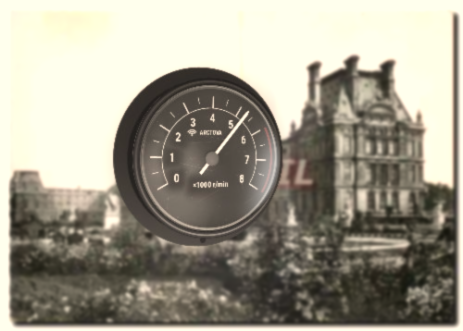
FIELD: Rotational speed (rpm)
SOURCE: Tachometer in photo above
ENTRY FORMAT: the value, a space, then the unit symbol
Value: 5250 rpm
